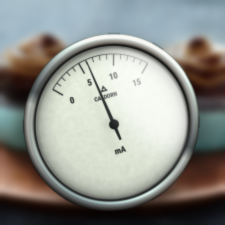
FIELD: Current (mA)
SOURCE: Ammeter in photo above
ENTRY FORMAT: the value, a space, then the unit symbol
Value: 6 mA
